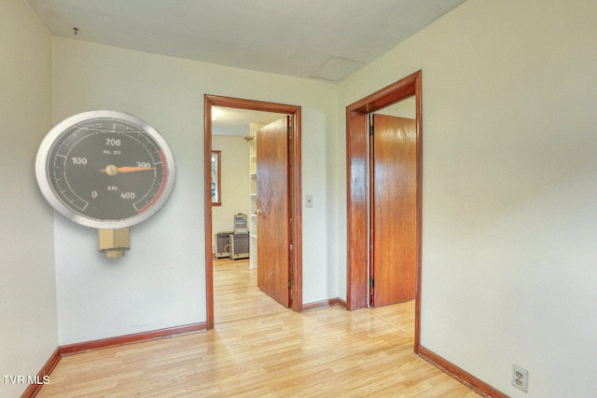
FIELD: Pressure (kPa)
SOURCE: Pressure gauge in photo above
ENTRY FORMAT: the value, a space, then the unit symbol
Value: 310 kPa
